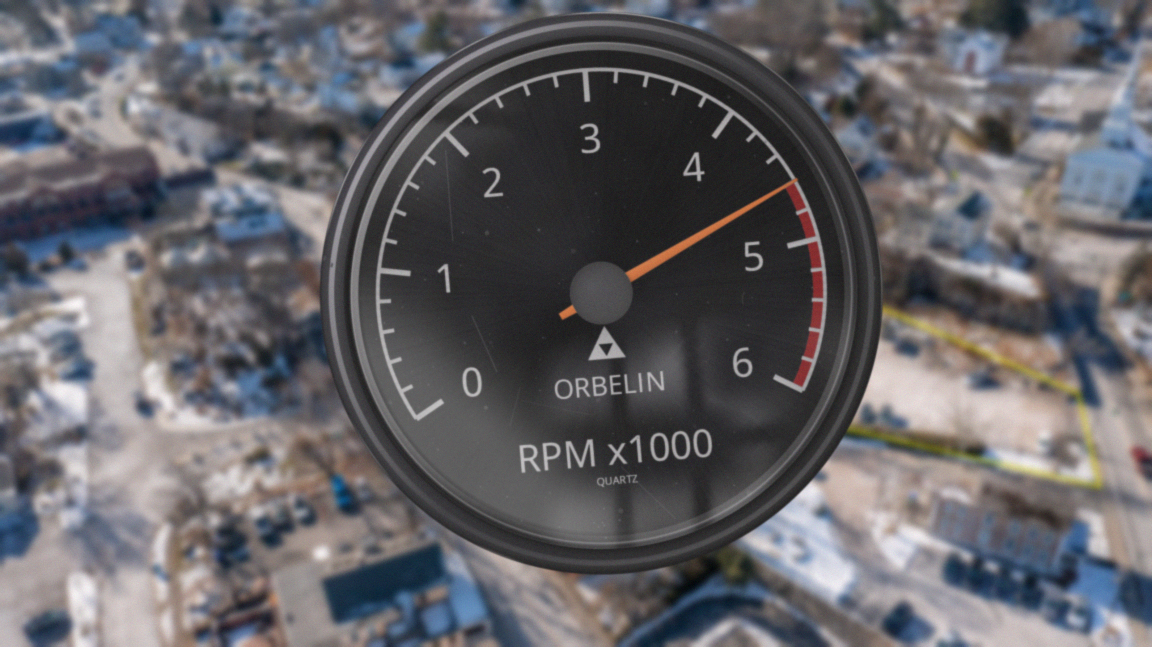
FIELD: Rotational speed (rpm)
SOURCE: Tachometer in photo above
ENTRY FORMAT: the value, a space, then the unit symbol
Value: 4600 rpm
